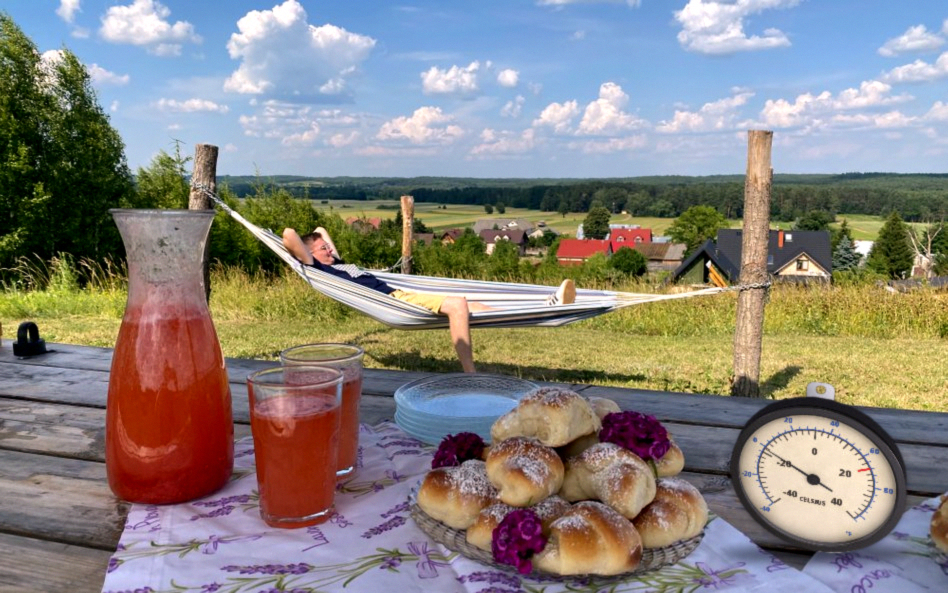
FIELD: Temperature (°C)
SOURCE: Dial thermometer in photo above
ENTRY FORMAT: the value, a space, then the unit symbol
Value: -18 °C
